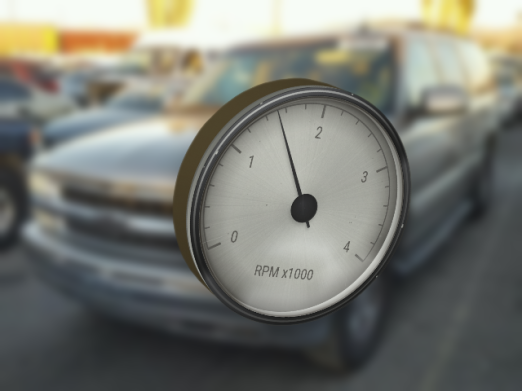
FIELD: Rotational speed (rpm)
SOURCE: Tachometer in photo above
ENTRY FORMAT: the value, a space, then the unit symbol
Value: 1500 rpm
